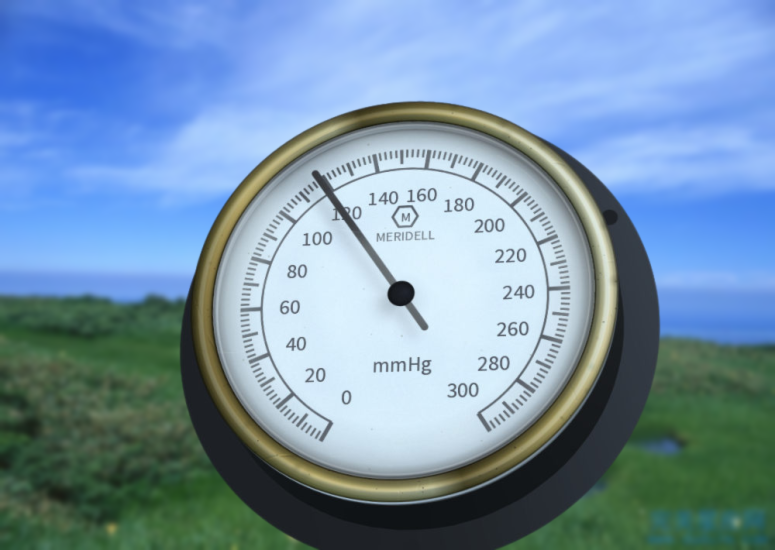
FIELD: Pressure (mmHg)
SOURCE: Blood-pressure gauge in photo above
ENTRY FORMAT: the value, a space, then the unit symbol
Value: 118 mmHg
